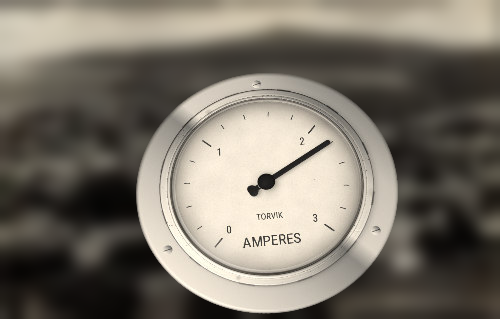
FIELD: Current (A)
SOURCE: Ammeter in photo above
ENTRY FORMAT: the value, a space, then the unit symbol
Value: 2.2 A
